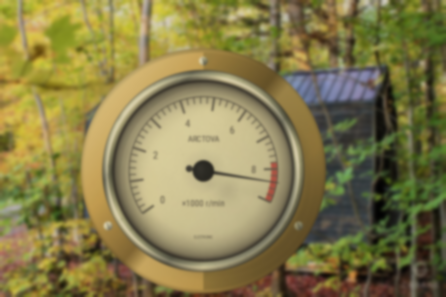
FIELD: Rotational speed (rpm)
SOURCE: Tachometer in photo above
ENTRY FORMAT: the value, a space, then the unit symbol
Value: 8400 rpm
